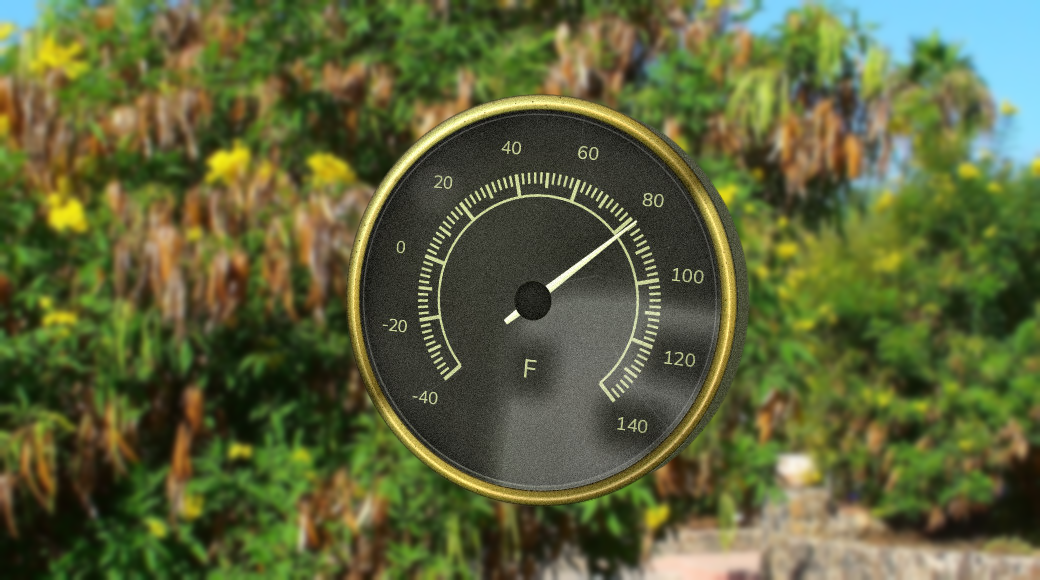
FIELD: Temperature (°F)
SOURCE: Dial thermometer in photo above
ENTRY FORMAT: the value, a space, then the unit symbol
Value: 82 °F
